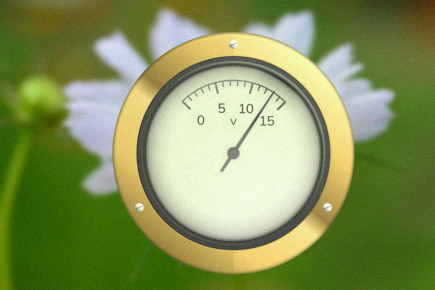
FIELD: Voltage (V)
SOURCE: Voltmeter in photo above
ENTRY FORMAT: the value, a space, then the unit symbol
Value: 13 V
